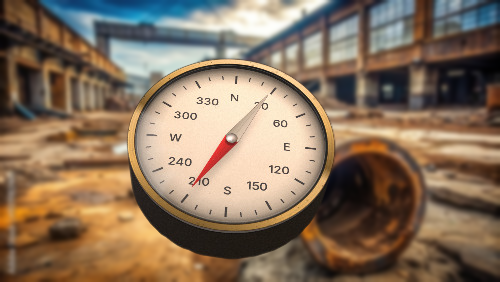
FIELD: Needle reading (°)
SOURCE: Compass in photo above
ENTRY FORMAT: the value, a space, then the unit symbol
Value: 210 °
